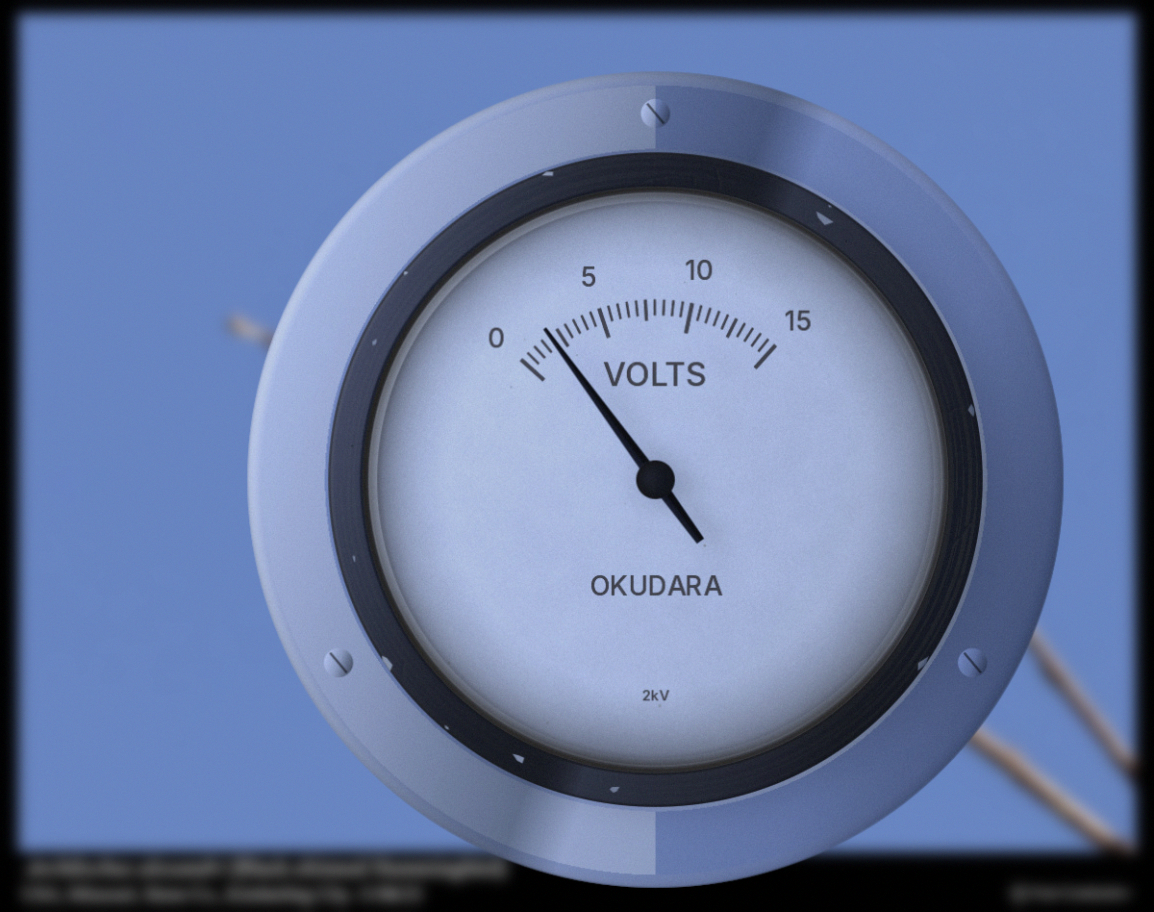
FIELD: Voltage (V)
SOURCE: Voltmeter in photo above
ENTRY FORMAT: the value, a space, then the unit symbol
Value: 2 V
